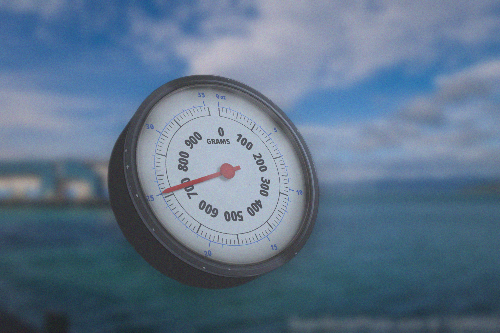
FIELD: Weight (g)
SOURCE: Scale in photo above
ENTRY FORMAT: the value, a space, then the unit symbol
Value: 710 g
